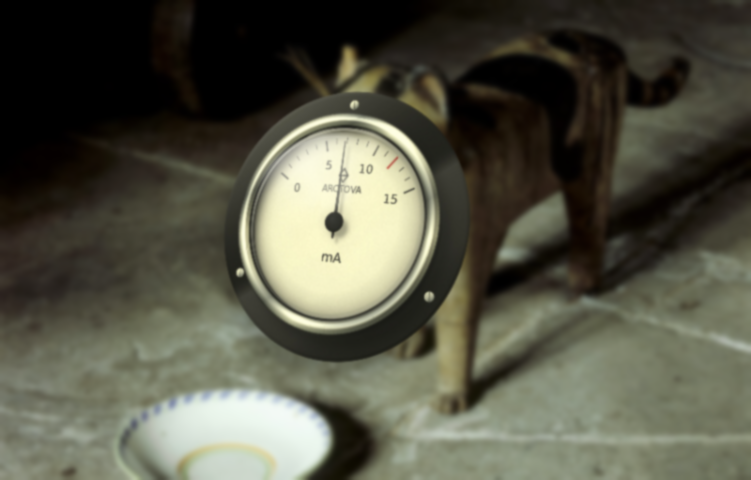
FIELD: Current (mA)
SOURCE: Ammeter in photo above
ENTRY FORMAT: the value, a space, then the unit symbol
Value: 7 mA
